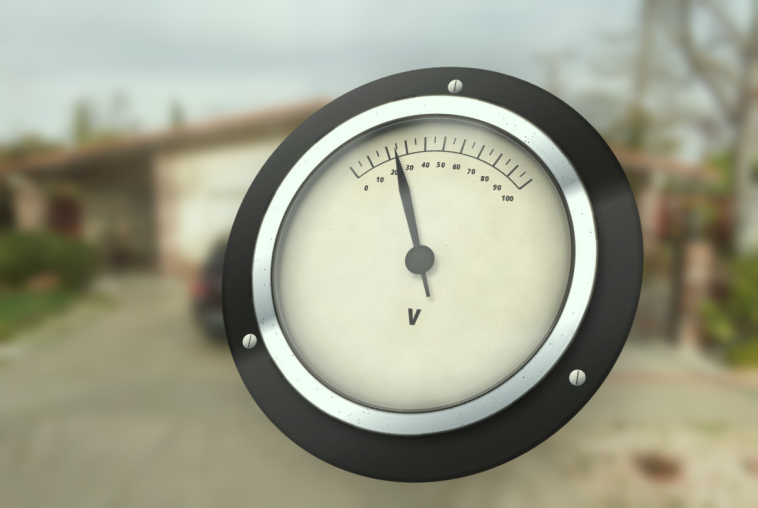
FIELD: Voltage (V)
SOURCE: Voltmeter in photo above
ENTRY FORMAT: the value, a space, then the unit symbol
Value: 25 V
